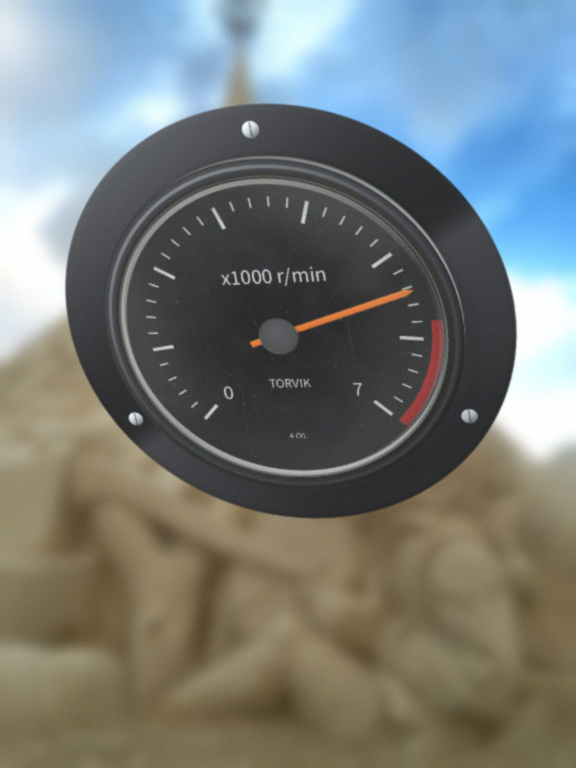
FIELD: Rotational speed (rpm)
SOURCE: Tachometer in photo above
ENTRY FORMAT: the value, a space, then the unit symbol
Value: 5400 rpm
